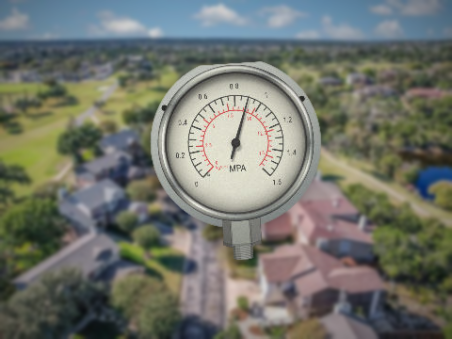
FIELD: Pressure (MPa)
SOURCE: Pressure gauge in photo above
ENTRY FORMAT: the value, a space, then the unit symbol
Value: 0.9 MPa
